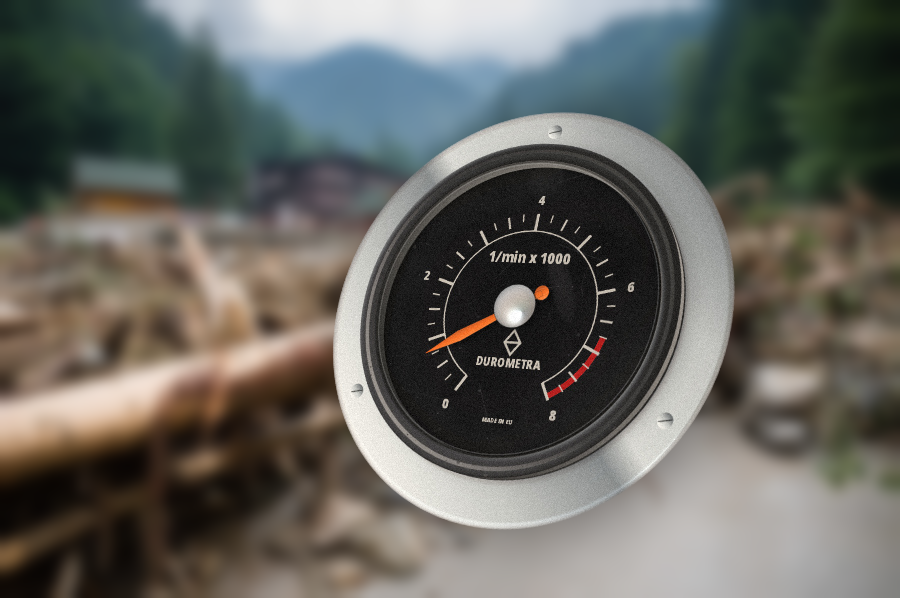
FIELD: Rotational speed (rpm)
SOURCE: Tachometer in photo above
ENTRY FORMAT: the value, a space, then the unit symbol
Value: 750 rpm
